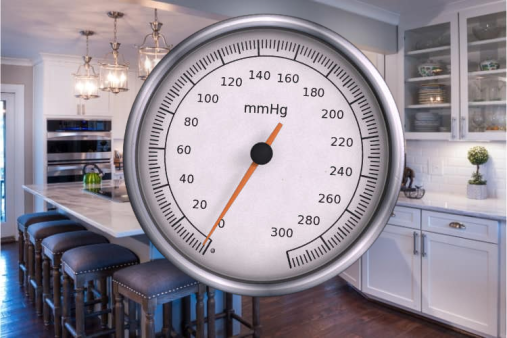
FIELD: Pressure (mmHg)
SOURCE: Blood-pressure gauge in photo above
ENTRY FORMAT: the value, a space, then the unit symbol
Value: 2 mmHg
